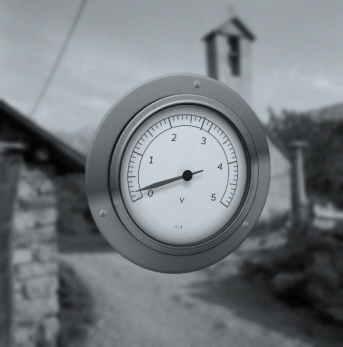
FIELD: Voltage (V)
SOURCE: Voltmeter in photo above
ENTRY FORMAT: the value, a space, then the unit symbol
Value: 0.2 V
